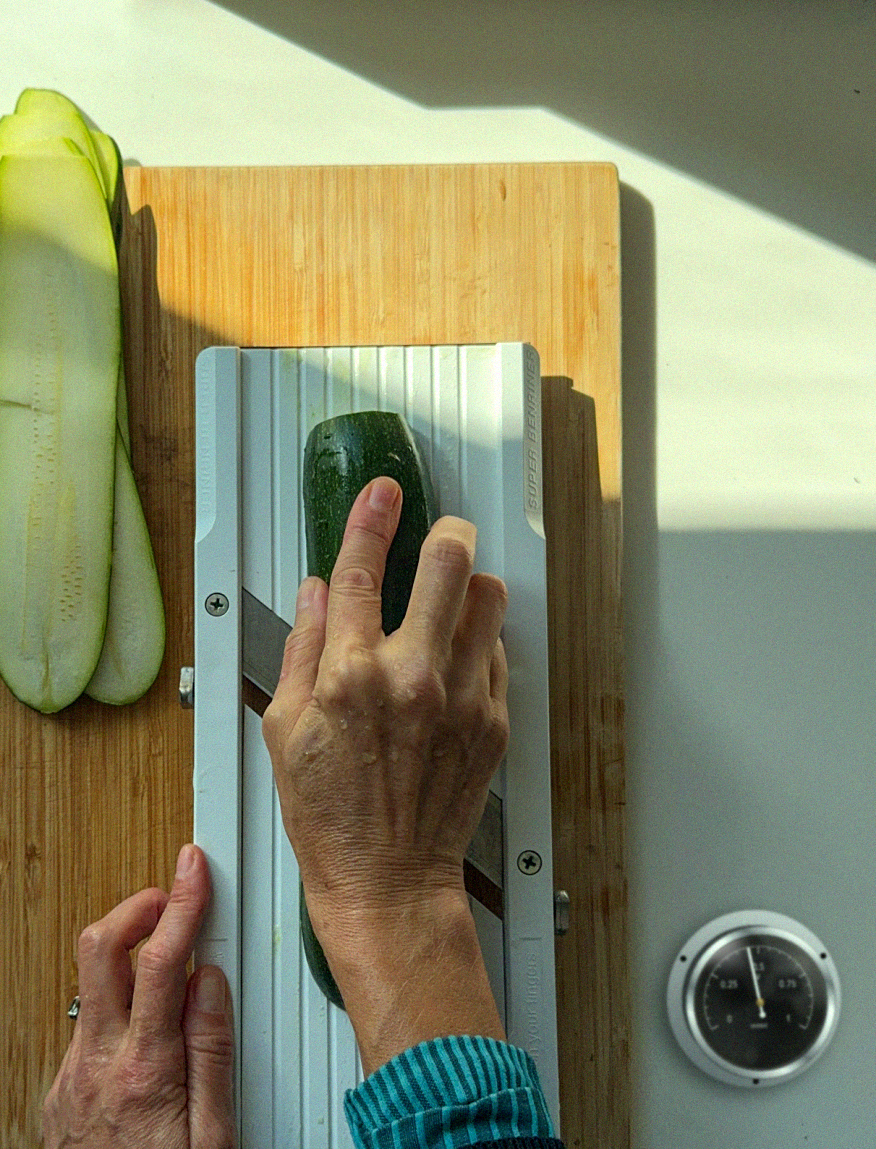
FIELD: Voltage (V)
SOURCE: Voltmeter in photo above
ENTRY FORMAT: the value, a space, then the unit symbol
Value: 0.45 V
